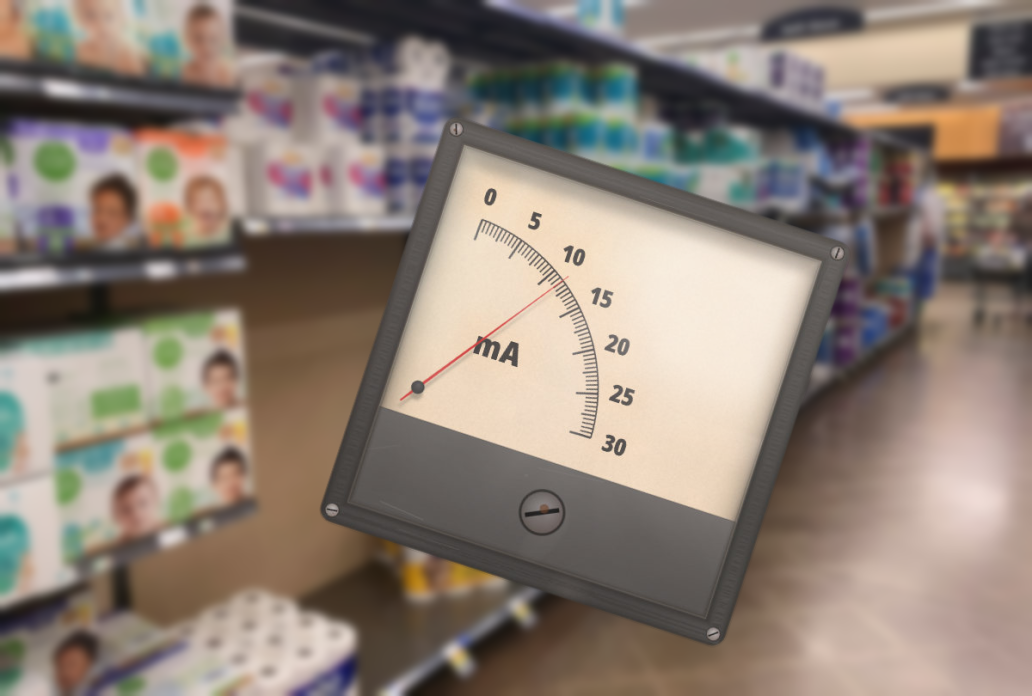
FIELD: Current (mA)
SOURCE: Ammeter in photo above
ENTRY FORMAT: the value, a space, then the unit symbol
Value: 11.5 mA
